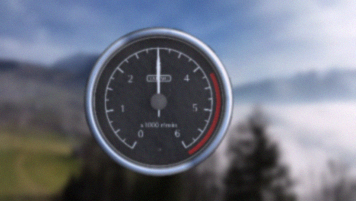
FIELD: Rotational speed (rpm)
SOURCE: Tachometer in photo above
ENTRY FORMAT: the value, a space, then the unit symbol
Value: 3000 rpm
